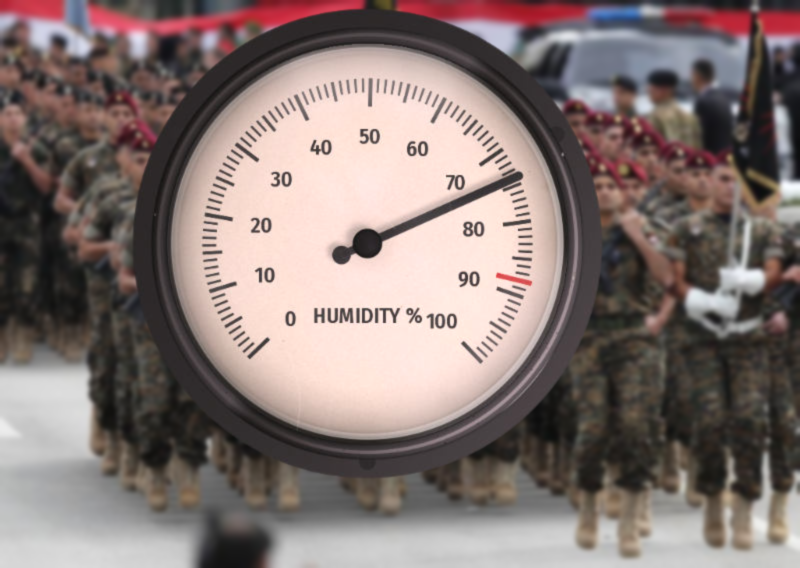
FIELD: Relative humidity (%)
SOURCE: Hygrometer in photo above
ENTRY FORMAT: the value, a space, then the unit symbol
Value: 74 %
